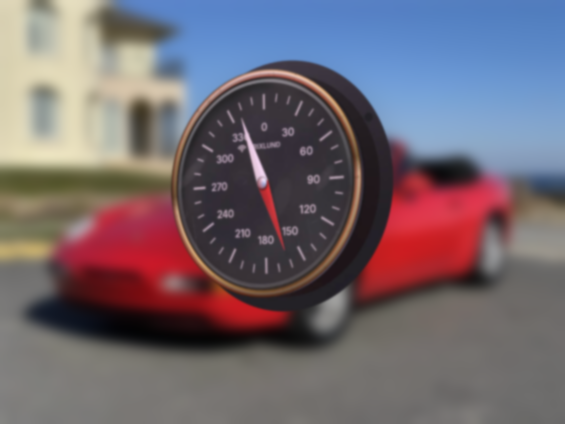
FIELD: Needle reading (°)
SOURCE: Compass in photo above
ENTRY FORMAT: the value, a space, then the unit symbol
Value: 160 °
